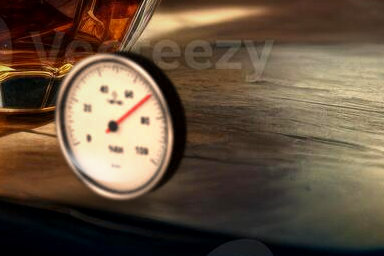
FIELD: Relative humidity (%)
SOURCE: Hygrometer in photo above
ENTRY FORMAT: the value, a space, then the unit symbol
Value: 70 %
